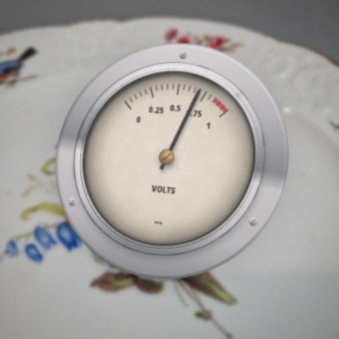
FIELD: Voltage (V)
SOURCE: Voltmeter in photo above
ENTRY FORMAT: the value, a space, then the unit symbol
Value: 0.7 V
